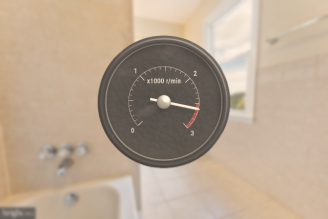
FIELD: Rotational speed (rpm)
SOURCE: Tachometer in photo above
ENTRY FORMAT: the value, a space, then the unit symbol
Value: 2600 rpm
